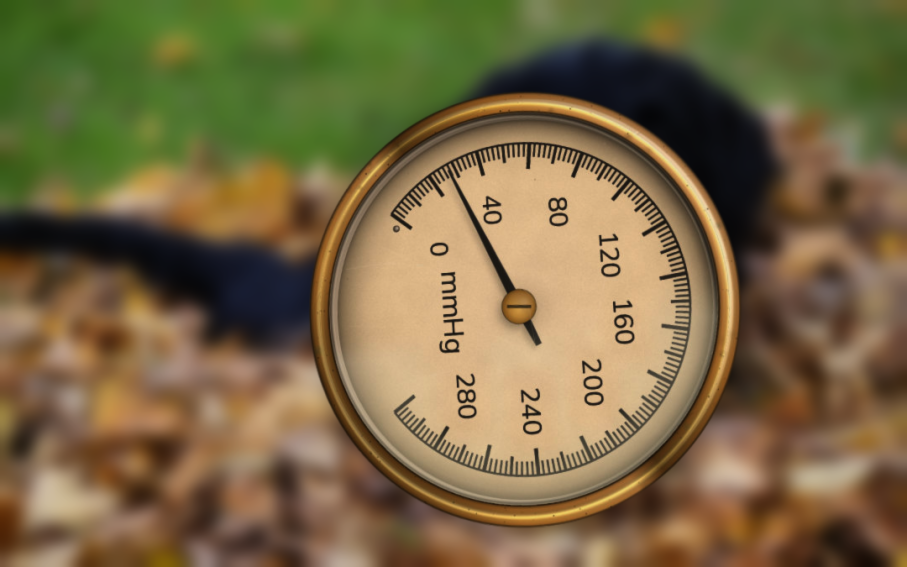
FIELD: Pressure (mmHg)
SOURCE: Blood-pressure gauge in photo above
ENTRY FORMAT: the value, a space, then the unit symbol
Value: 28 mmHg
